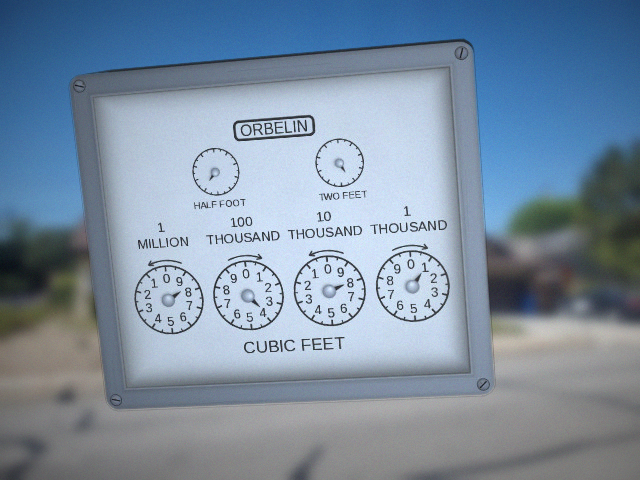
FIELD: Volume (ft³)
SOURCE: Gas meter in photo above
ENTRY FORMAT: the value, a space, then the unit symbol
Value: 838100 ft³
